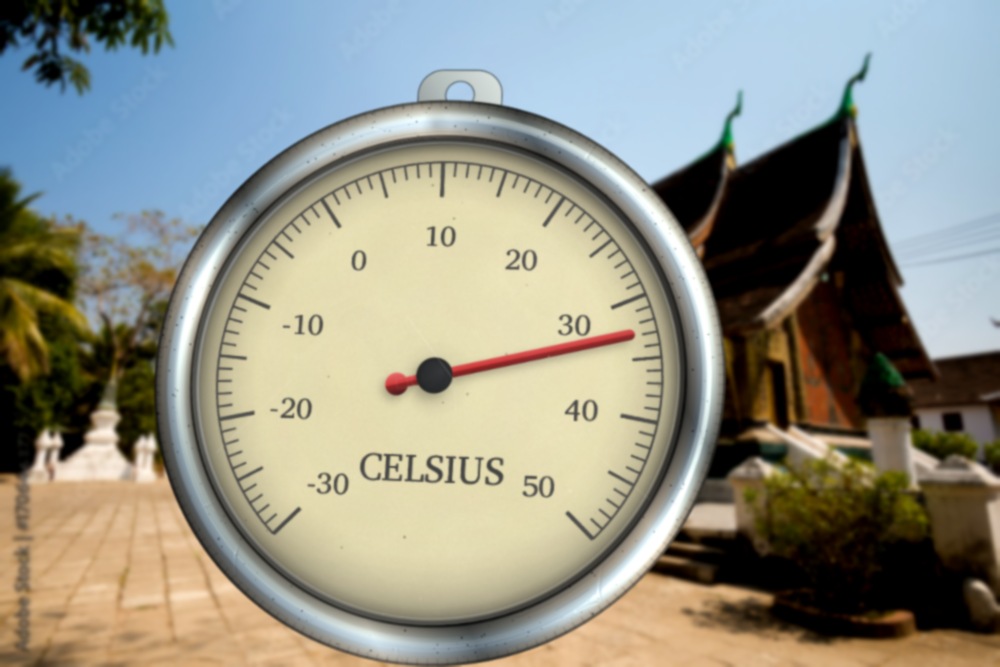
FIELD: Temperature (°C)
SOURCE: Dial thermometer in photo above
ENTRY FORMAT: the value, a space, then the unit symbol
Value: 33 °C
